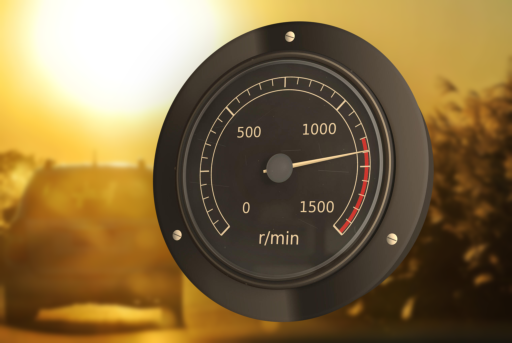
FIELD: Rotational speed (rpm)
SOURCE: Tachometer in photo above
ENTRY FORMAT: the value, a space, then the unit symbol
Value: 1200 rpm
